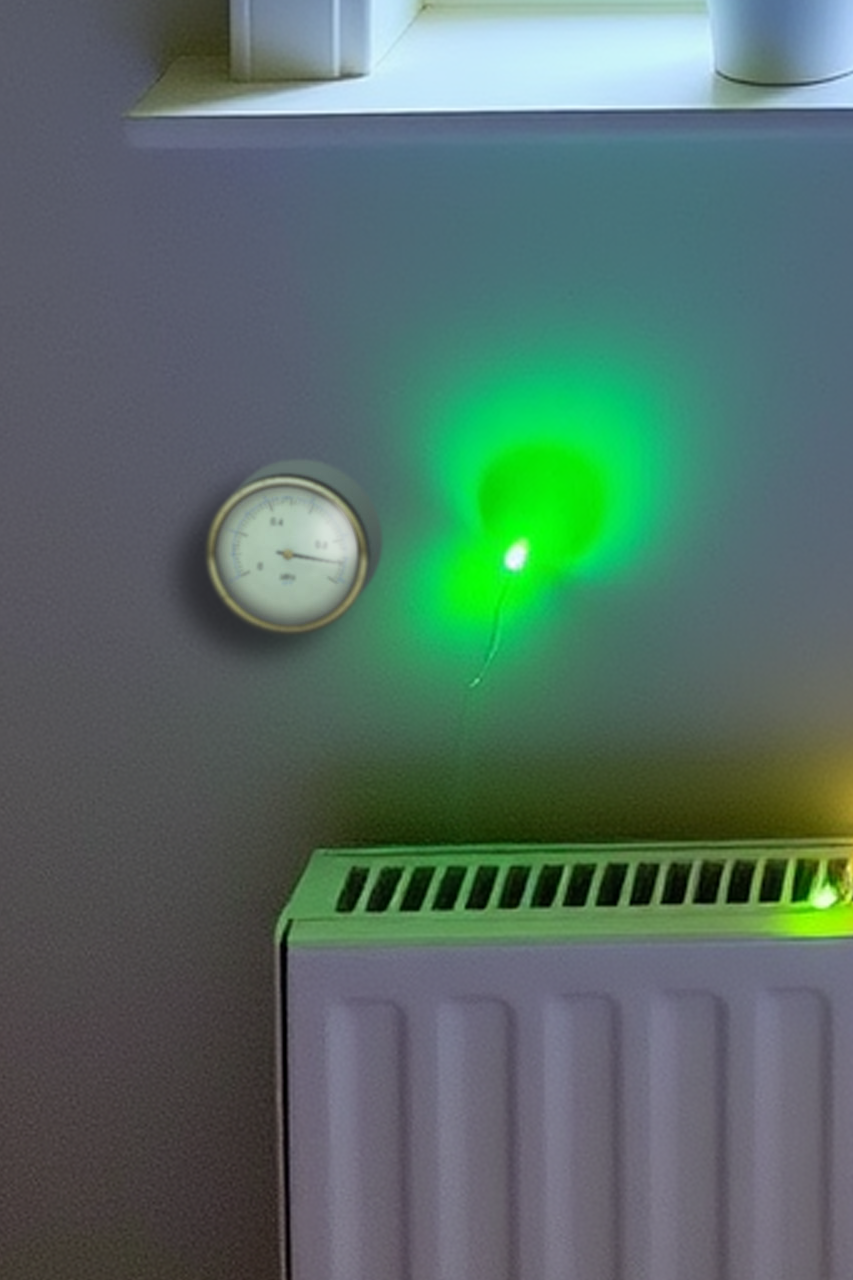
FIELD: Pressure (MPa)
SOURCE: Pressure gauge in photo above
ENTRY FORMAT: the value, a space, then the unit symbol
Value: 0.9 MPa
